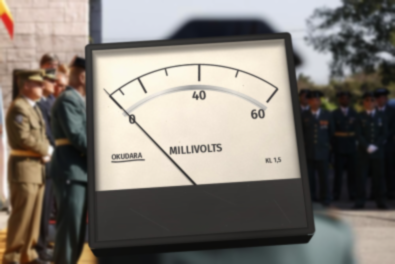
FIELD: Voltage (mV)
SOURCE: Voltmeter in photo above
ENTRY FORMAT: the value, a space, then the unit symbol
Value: 0 mV
